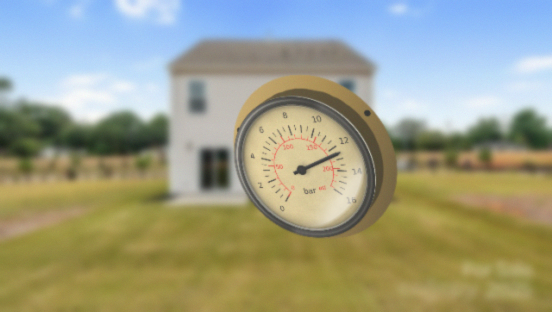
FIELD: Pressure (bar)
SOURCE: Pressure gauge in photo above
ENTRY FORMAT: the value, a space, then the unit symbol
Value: 12.5 bar
